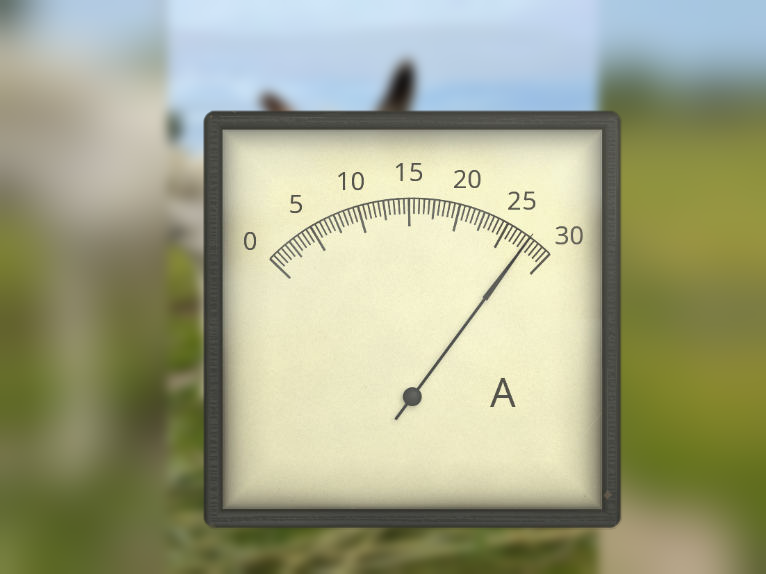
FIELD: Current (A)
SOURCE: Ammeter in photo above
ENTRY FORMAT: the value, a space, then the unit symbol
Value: 27.5 A
